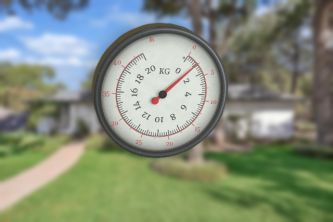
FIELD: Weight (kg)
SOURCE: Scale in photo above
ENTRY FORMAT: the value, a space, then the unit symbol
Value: 1 kg
